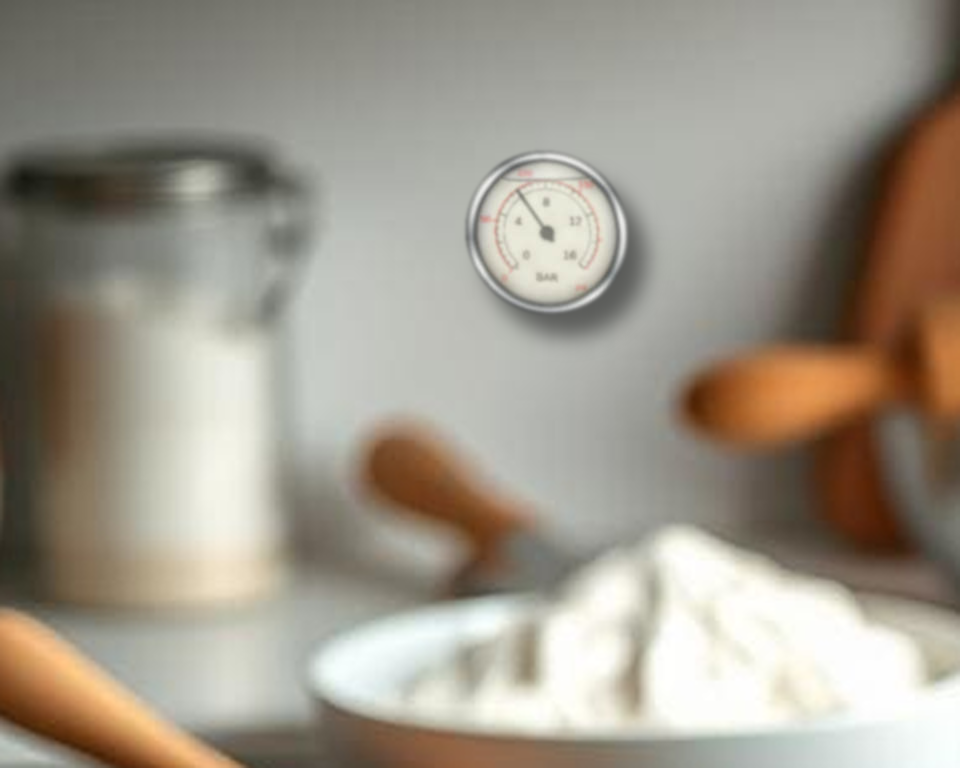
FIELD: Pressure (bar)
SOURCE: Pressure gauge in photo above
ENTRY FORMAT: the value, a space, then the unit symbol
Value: 6 bar
